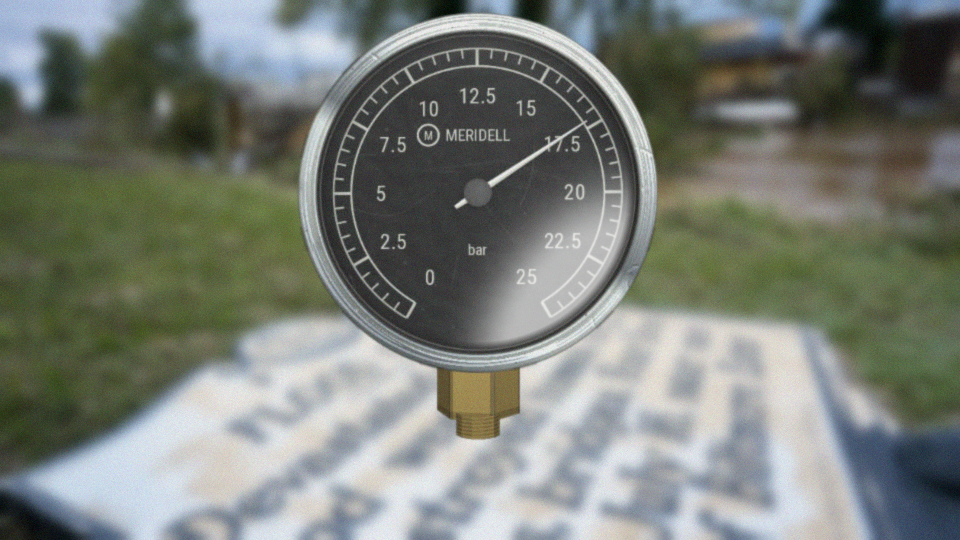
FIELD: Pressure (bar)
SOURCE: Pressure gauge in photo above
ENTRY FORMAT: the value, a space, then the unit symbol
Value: 17.25 bar
